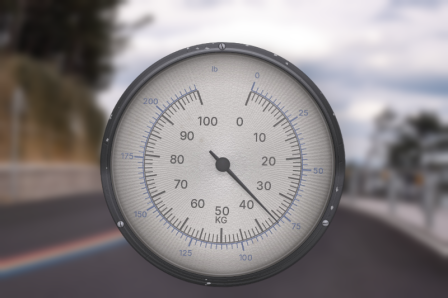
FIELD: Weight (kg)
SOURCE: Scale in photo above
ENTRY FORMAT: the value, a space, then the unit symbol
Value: 36 kg
